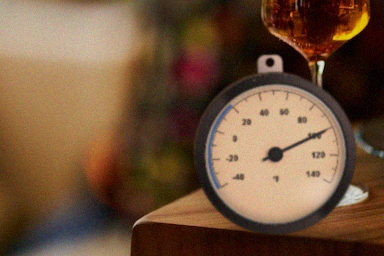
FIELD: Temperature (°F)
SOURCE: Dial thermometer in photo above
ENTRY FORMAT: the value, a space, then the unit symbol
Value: 100 °F
